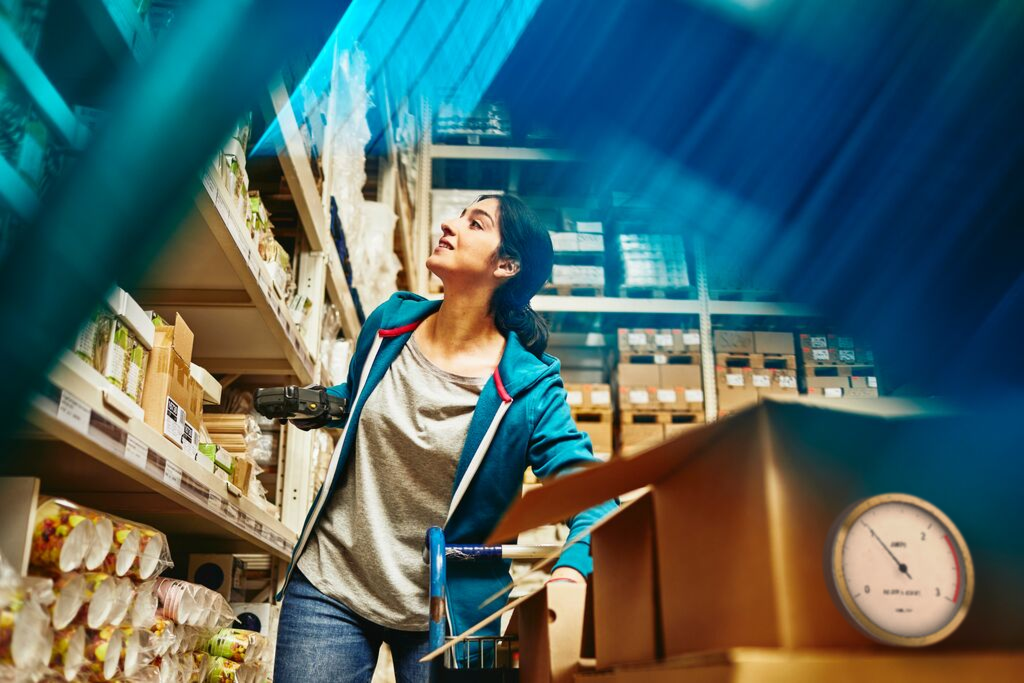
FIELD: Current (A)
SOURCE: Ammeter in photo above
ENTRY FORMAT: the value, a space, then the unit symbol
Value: 1 A
